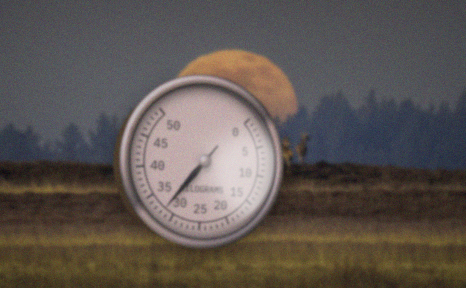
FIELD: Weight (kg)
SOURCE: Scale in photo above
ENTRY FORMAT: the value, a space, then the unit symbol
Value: 32 kg
